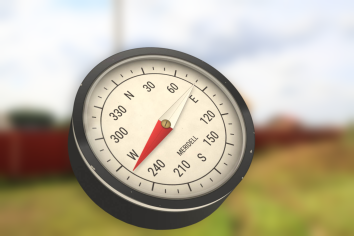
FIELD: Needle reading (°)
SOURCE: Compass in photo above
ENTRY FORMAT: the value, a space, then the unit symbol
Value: 260 °
